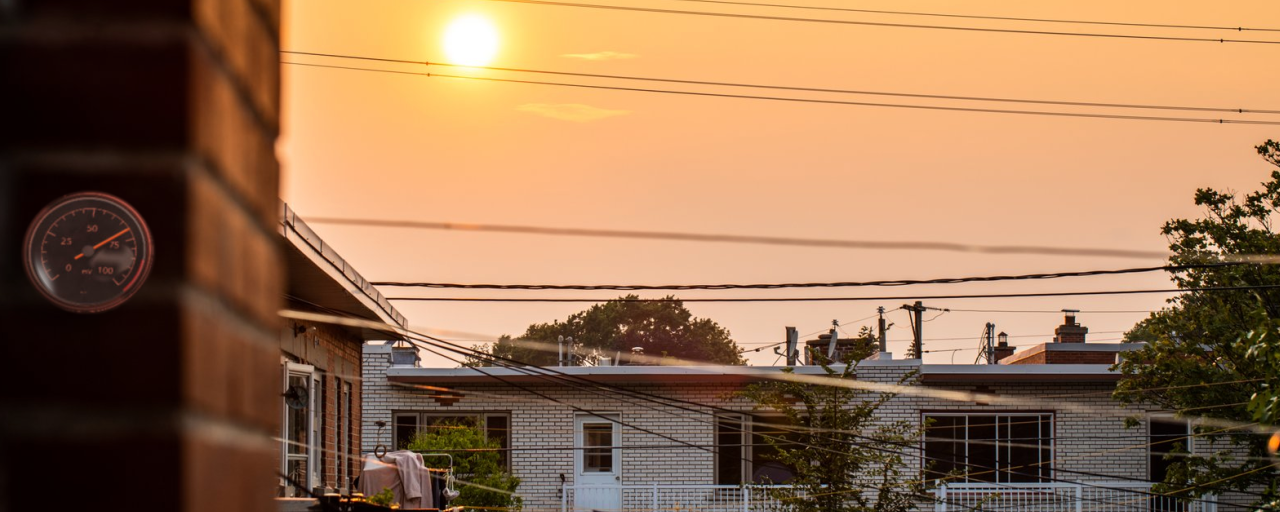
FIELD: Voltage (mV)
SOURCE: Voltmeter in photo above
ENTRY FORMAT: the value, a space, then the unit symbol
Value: 70 mV
